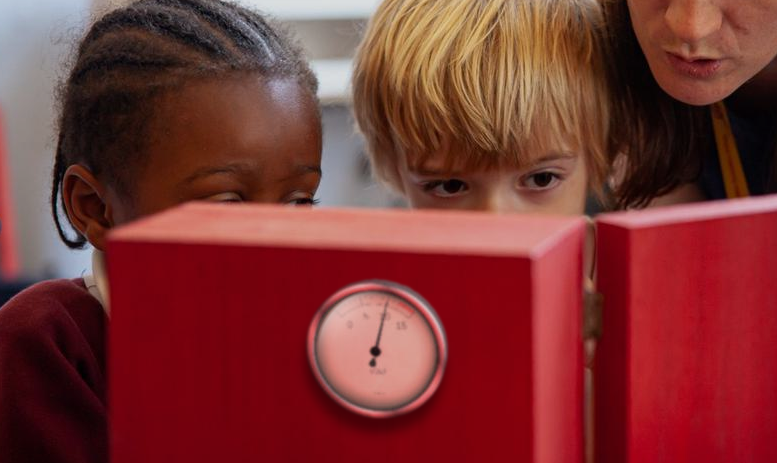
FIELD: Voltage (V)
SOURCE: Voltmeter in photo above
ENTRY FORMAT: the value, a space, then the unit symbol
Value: 10 V
